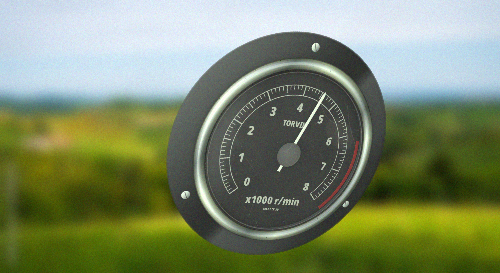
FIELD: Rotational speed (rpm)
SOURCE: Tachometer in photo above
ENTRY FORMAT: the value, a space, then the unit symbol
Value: 4500 rpm
